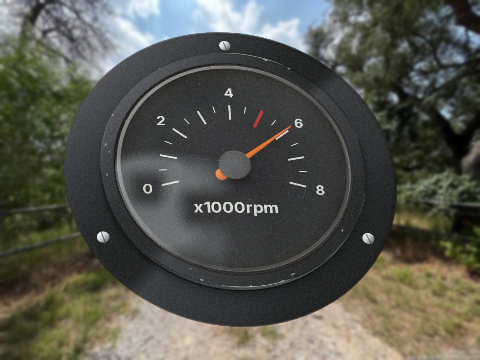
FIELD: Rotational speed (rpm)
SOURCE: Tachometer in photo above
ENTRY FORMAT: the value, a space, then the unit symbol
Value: 6000 rpm
